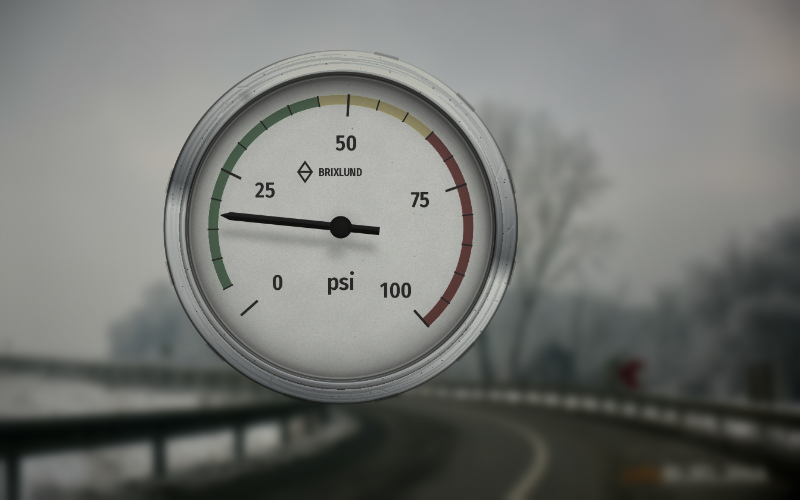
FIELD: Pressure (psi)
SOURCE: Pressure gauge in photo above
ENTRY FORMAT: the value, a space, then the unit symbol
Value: 17.5 psi
